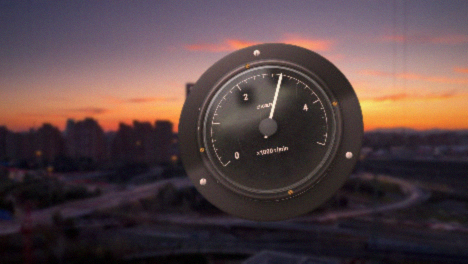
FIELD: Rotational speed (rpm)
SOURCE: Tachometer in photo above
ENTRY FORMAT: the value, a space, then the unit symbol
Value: 3000 rpm
